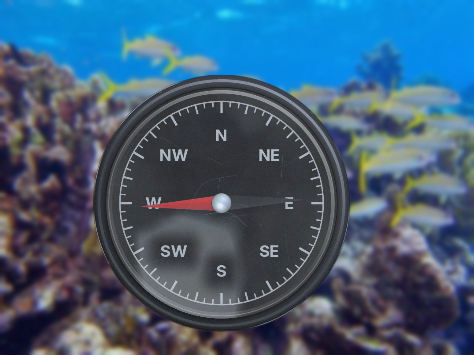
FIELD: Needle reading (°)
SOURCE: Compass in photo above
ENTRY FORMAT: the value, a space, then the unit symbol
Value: 267.5 °
